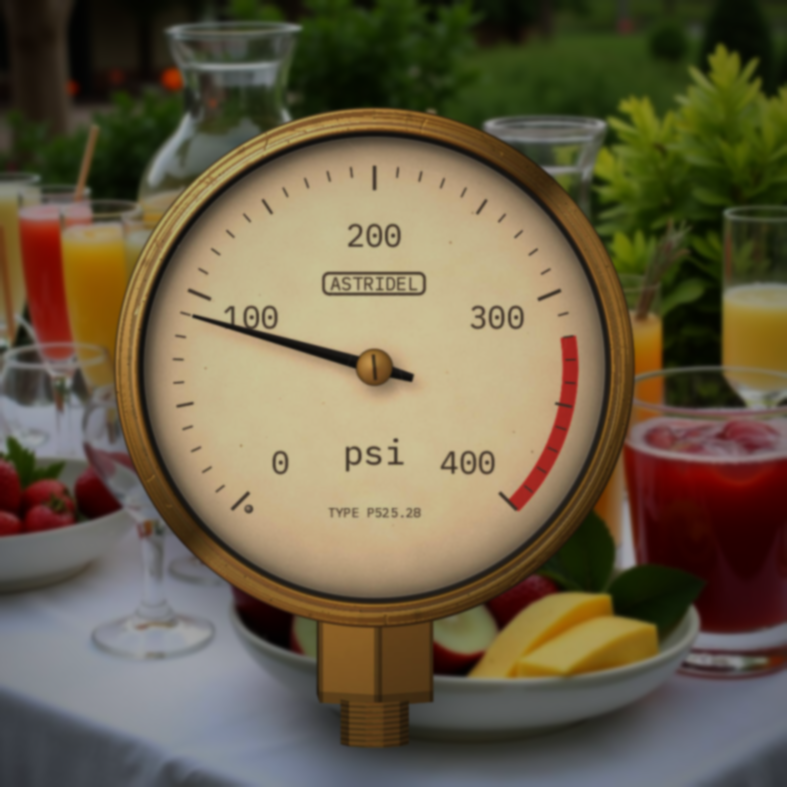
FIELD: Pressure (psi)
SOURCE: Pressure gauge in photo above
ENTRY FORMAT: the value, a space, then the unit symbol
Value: 90 psi
